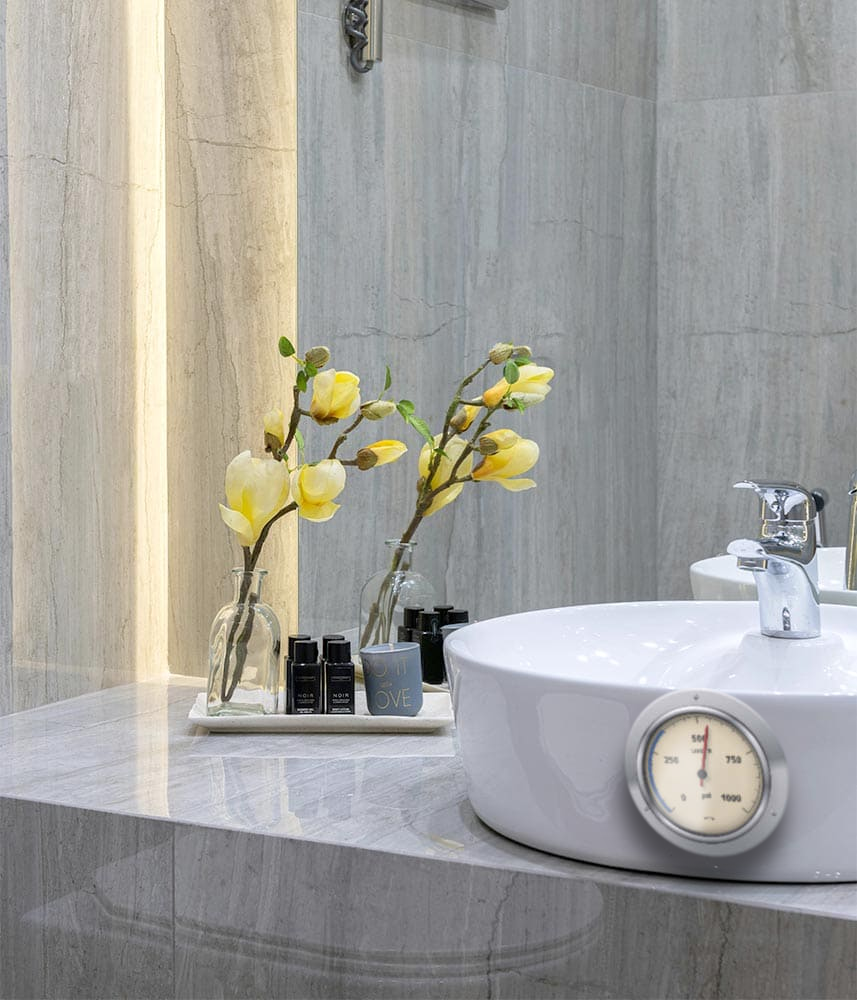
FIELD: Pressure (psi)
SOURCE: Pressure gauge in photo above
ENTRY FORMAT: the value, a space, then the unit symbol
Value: 550 psi
